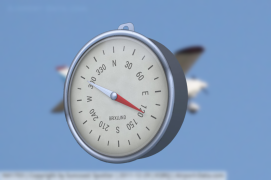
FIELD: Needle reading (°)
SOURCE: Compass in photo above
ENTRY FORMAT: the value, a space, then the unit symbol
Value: 120 °
